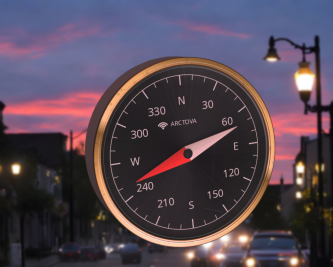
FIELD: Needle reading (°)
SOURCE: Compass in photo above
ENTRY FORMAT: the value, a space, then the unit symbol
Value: 250 °
